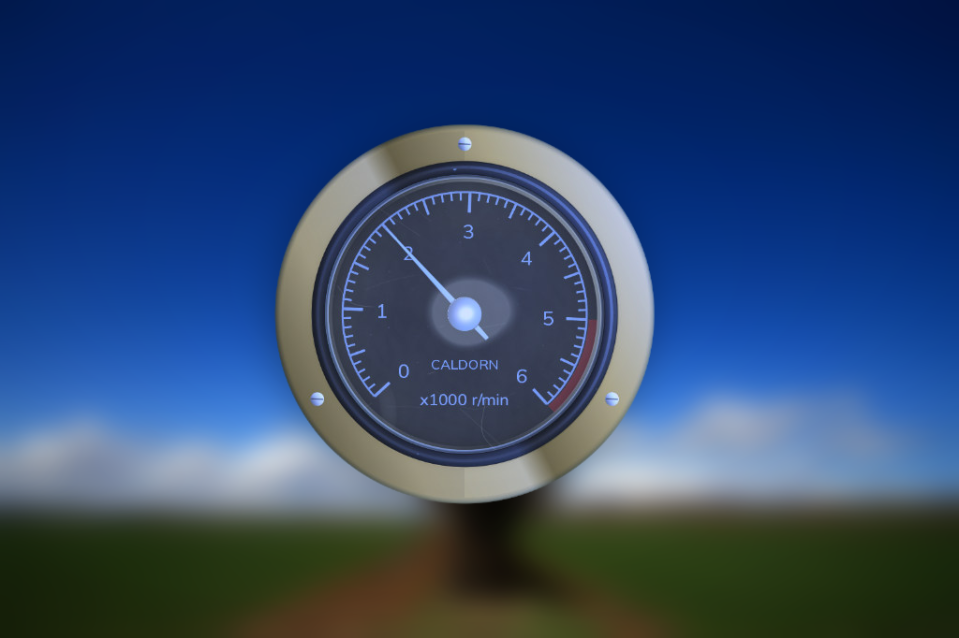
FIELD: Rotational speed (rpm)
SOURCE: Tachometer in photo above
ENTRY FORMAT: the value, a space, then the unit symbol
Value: 2000 rpm
